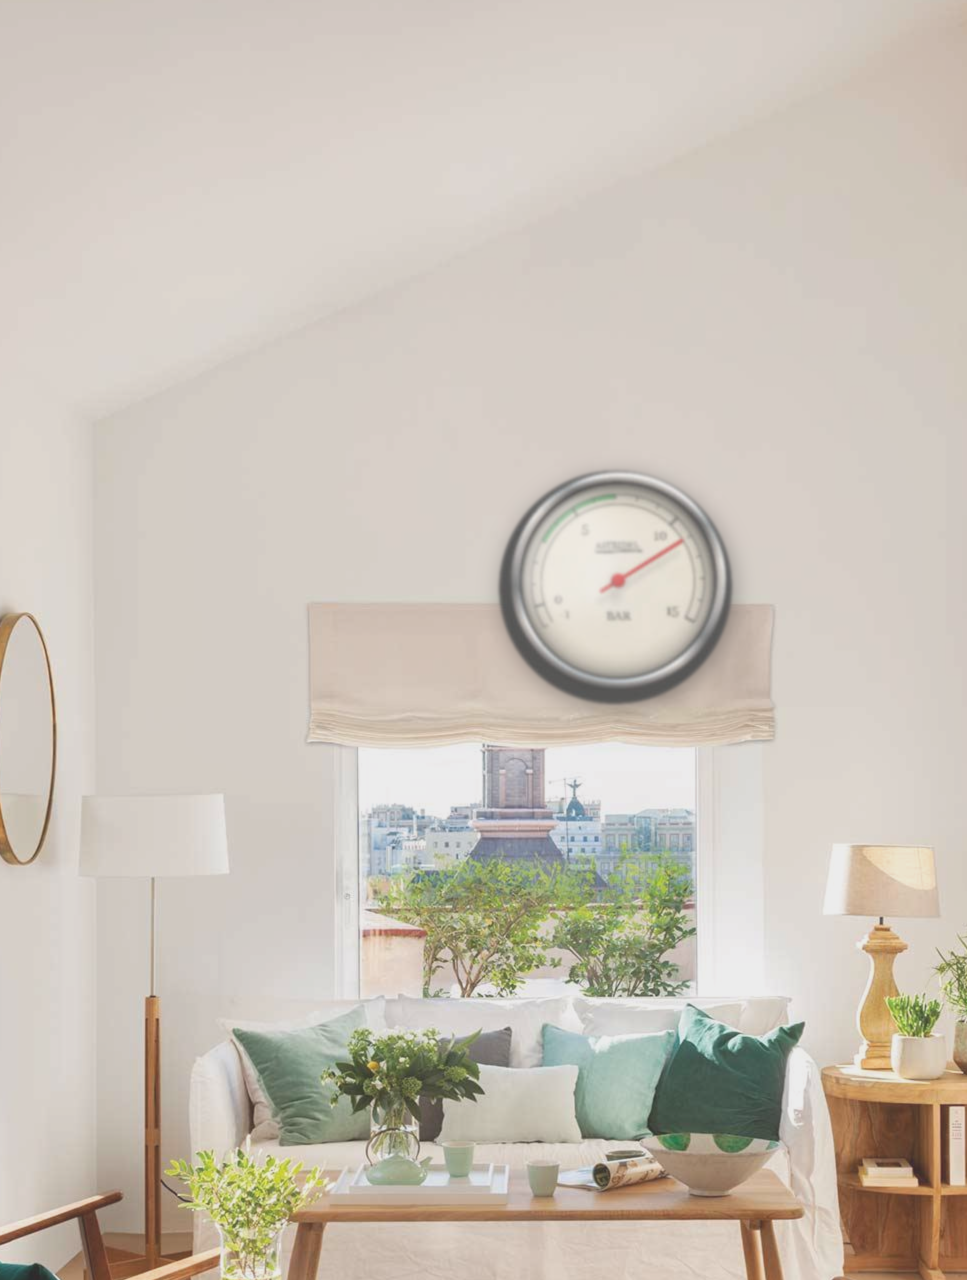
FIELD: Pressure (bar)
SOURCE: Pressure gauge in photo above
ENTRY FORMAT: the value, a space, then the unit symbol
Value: 11 bar
